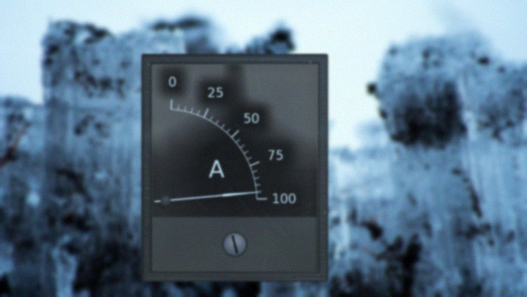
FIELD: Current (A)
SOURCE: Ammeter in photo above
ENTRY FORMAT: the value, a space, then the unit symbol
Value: 95 A
